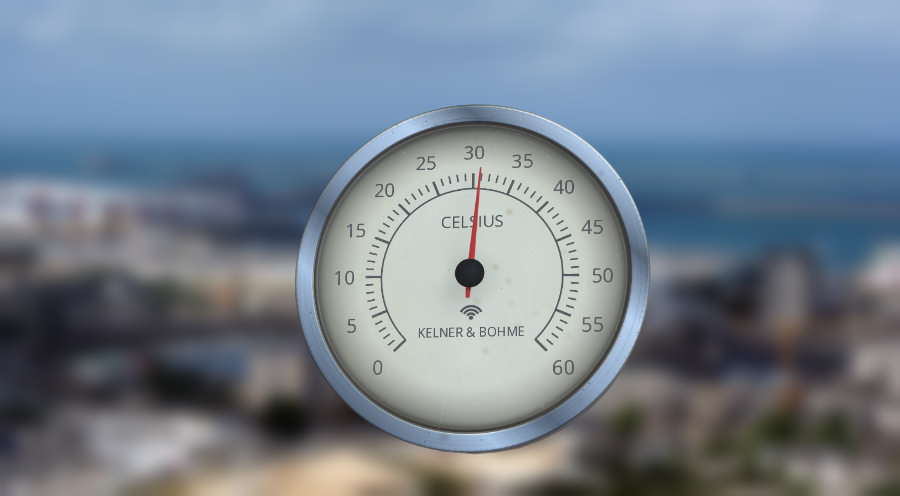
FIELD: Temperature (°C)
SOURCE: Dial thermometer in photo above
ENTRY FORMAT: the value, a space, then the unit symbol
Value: 31 °C
